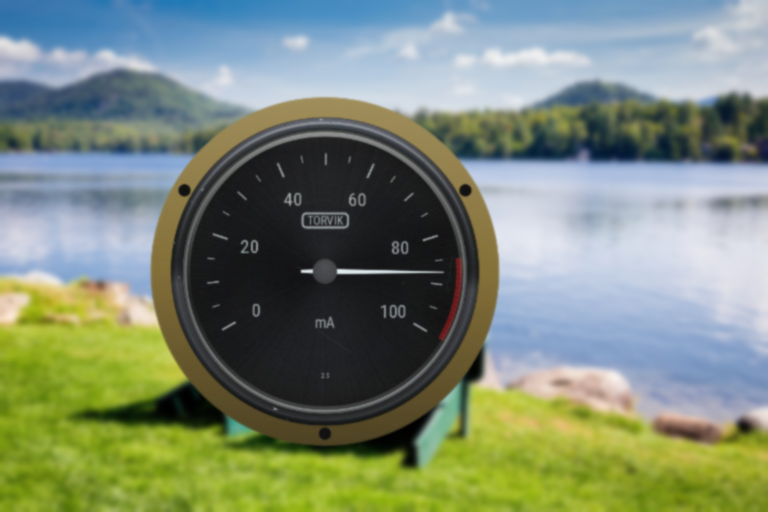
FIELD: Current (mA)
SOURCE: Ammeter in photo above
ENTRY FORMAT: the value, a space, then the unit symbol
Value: 87.5 mA
